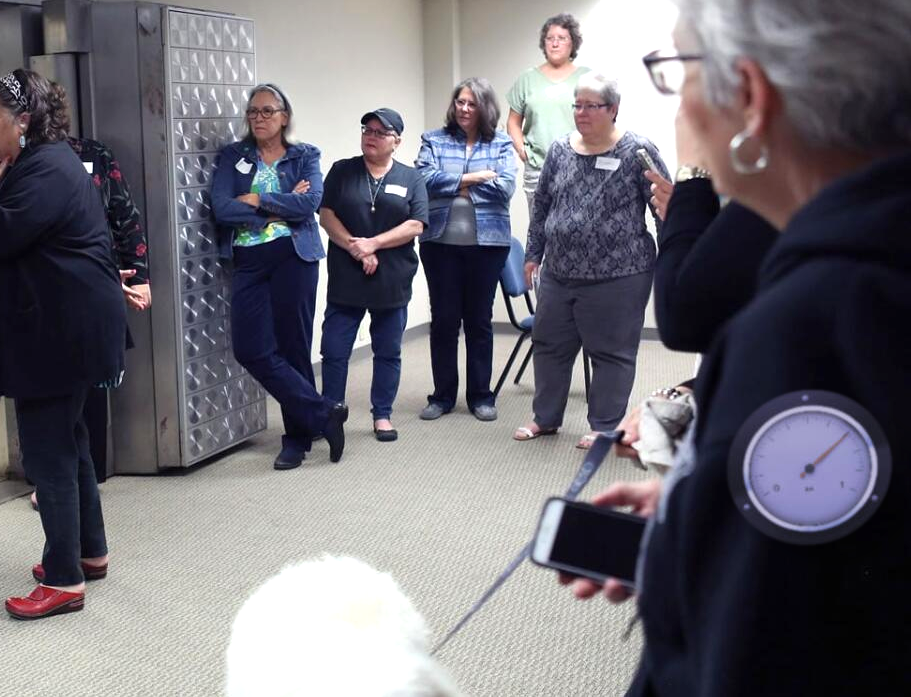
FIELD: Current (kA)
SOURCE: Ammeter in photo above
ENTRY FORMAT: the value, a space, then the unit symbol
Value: 0.7 kA
